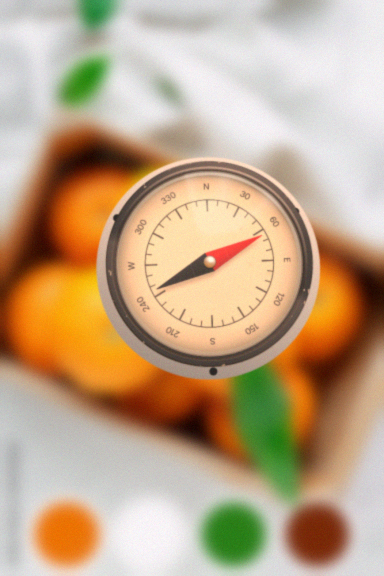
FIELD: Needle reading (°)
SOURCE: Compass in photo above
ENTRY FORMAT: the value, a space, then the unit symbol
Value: 65 °
